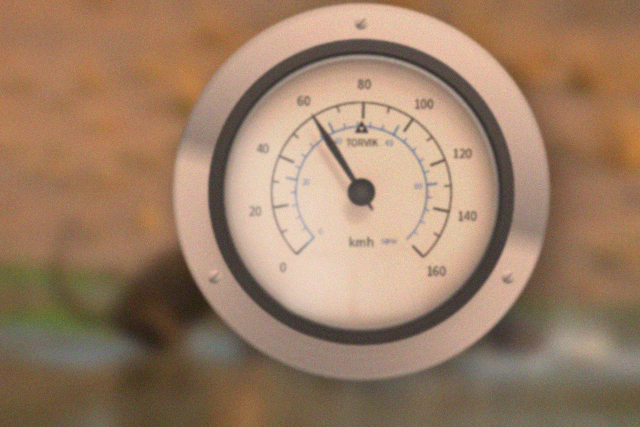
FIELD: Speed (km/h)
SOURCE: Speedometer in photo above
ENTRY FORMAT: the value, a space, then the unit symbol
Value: 60 km/h
